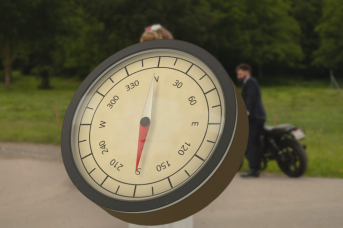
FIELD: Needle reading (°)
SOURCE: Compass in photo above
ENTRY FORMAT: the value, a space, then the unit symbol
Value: 180 °
